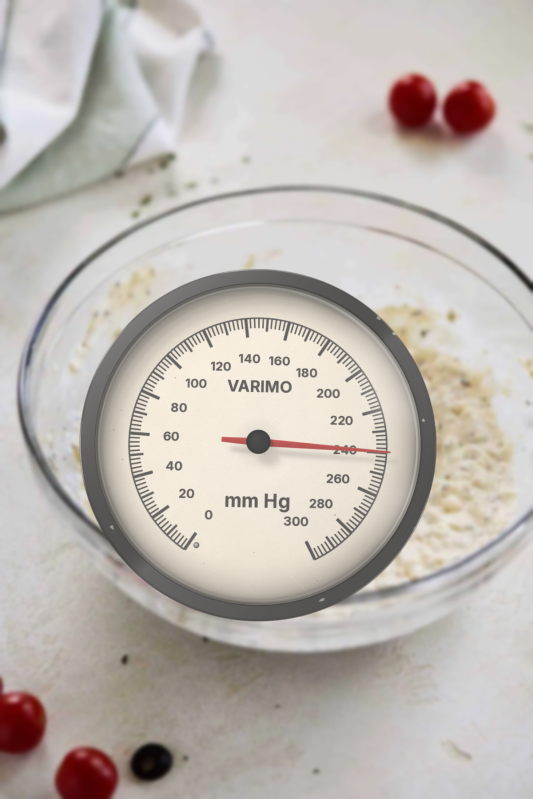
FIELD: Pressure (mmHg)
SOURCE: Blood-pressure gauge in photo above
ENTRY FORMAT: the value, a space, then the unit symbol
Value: 240 mmHg
